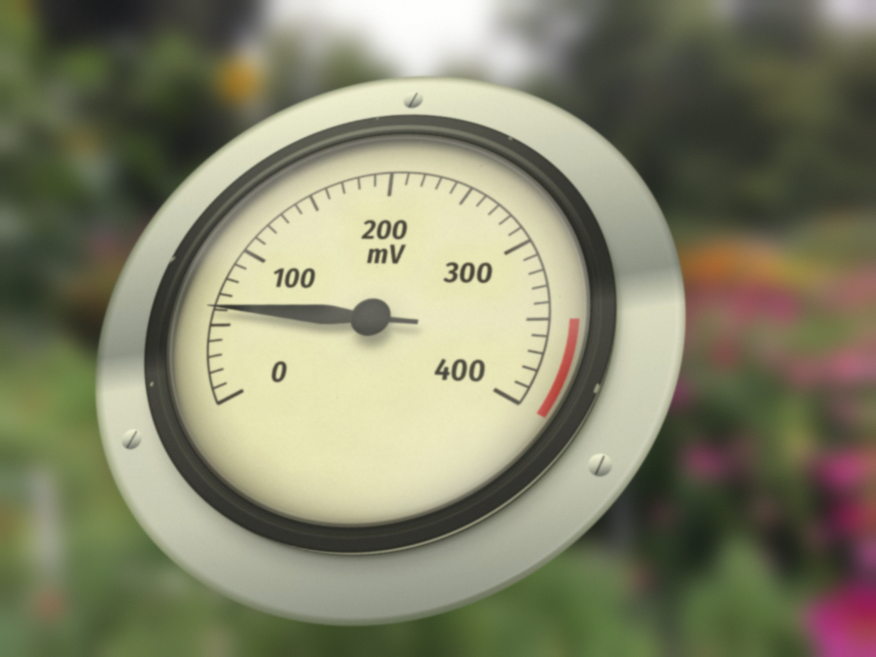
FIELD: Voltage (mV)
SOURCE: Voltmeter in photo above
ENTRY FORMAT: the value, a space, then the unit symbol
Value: 60 mV
